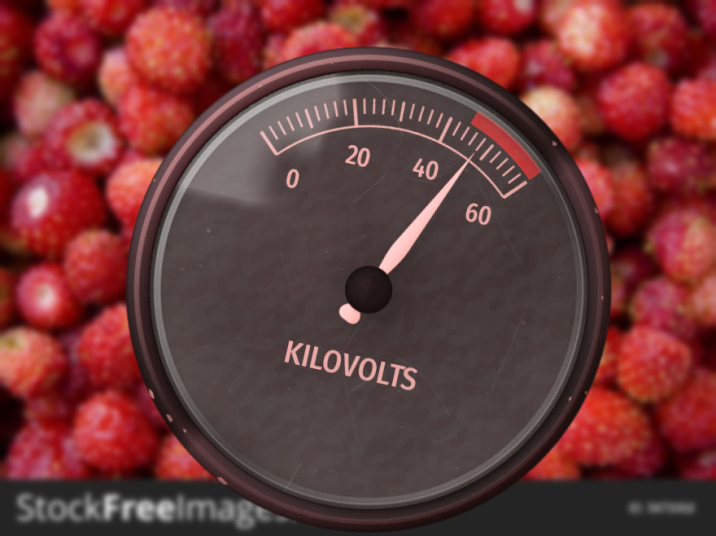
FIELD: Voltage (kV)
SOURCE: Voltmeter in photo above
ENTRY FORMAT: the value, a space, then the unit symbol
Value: 48 kV
